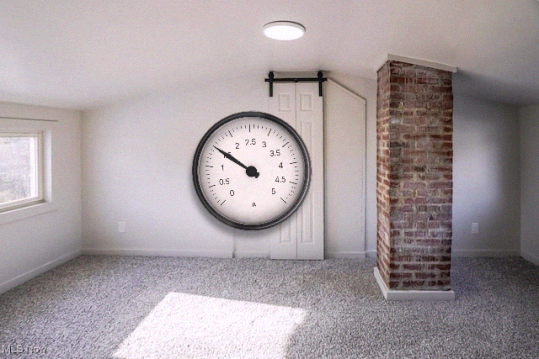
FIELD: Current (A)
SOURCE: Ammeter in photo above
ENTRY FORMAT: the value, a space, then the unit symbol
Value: 1.5 A
